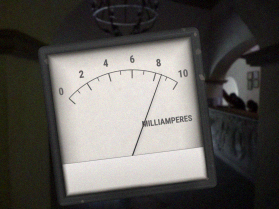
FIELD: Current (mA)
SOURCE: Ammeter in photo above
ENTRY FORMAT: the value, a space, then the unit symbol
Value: 8.5 mA
